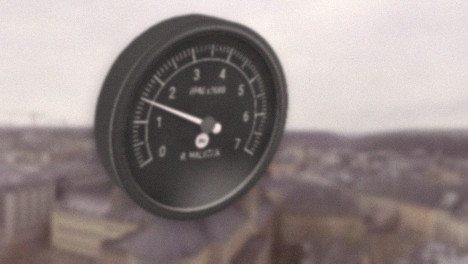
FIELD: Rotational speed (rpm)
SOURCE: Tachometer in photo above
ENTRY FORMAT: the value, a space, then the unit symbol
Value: 1500 rpm
